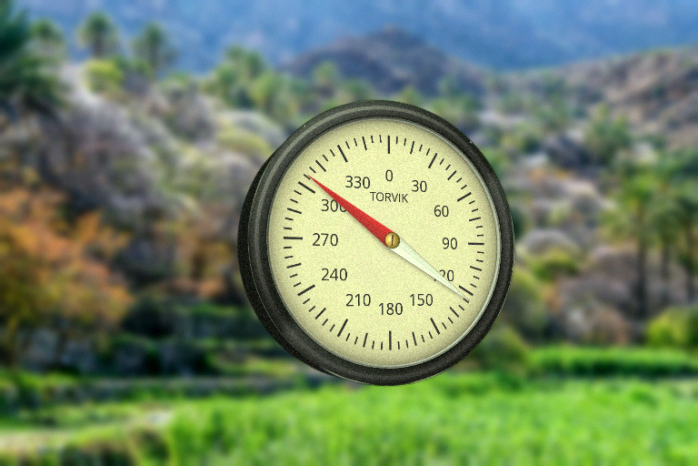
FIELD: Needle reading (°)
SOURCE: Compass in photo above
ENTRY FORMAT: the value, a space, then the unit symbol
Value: 305 °
